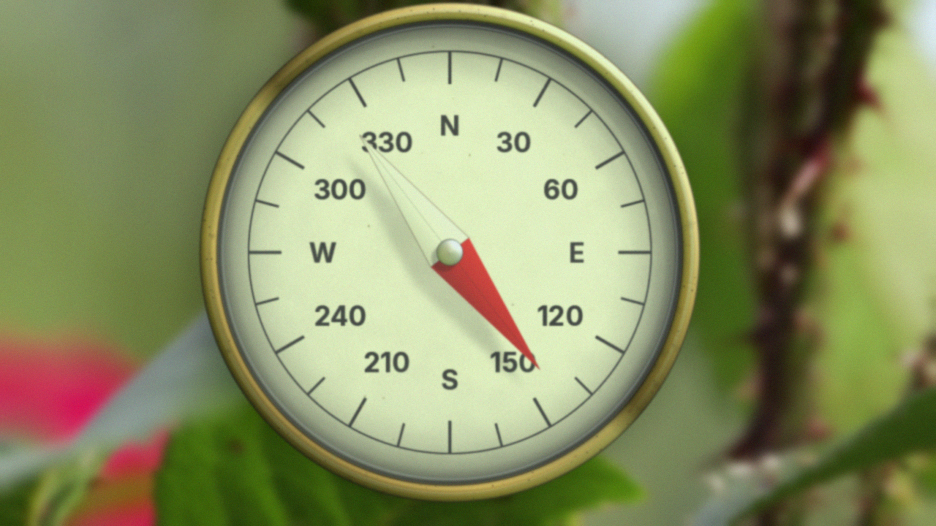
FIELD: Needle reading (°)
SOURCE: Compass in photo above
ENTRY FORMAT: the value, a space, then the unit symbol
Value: 142.5 °
